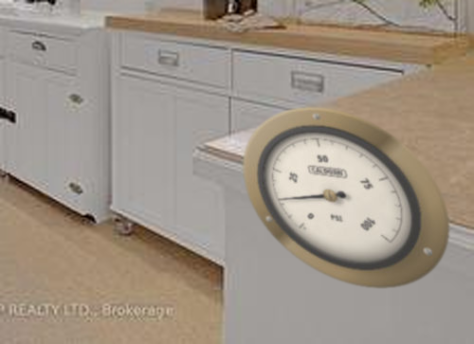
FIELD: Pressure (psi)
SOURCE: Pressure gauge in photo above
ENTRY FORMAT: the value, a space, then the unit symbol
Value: 12.5 psi
